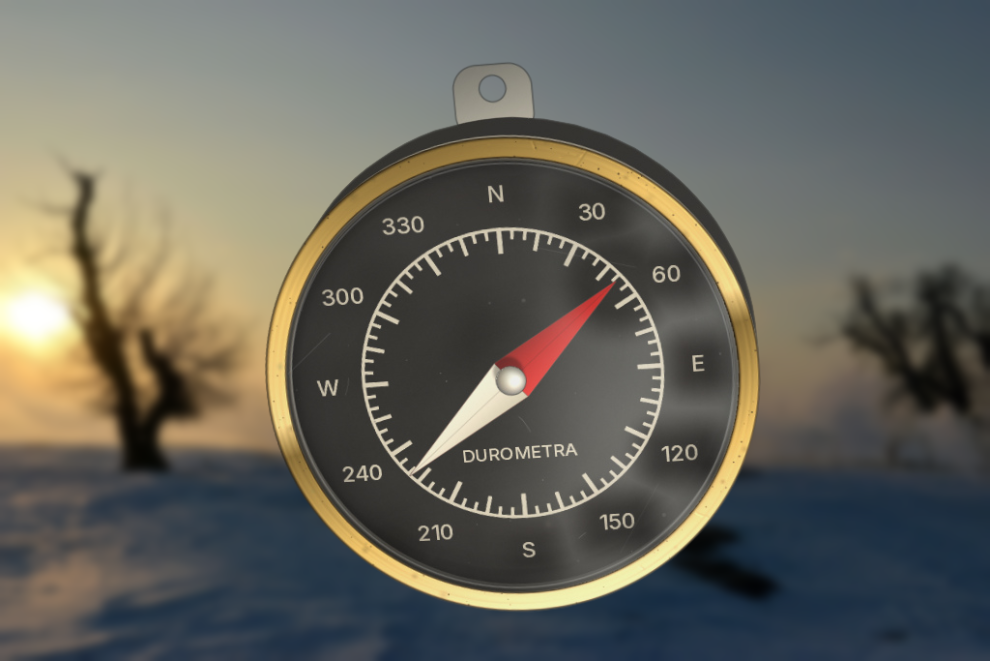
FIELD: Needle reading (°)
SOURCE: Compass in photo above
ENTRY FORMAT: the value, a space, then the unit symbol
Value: 50 °
